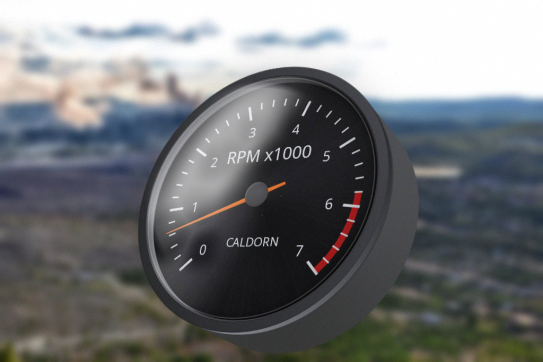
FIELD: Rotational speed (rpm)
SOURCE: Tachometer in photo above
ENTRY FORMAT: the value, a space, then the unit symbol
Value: 600 rpm
